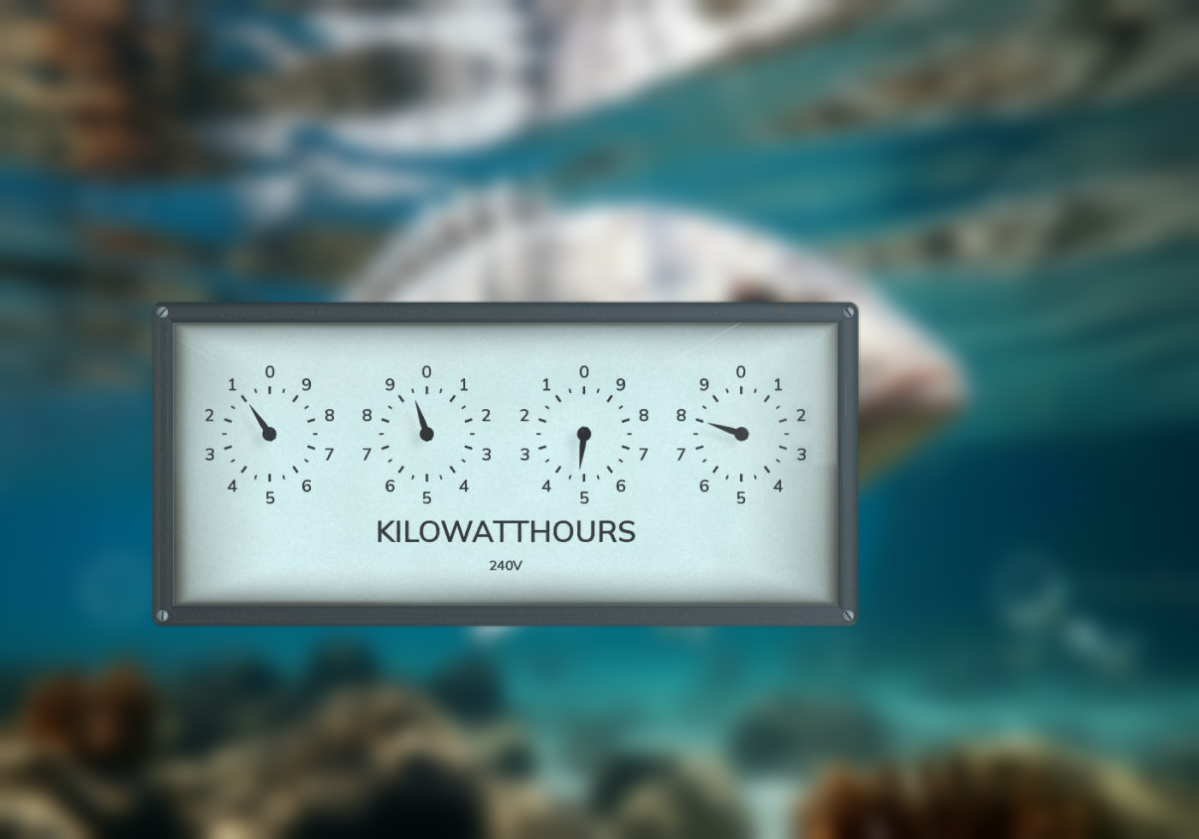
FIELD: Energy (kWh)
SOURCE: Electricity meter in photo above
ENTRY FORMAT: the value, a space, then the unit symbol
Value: 948 kWh
